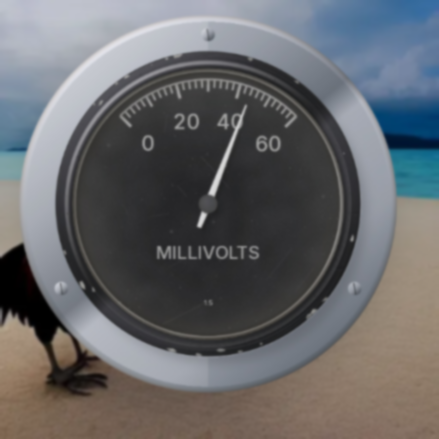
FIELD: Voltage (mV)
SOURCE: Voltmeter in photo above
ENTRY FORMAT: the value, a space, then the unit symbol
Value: 44 mV
